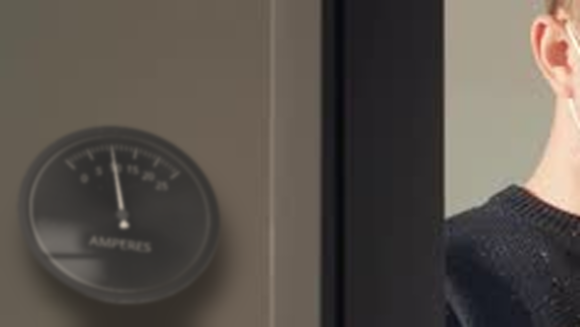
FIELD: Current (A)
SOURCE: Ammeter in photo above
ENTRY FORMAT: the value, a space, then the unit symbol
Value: 10 A
